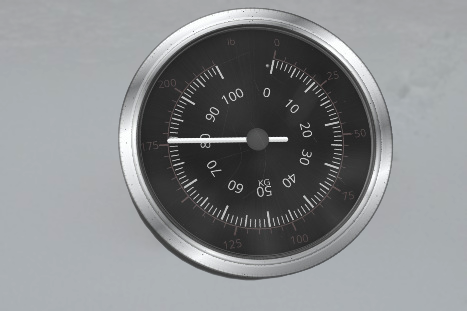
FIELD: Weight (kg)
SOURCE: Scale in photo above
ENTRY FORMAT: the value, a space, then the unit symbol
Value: 80 kg
